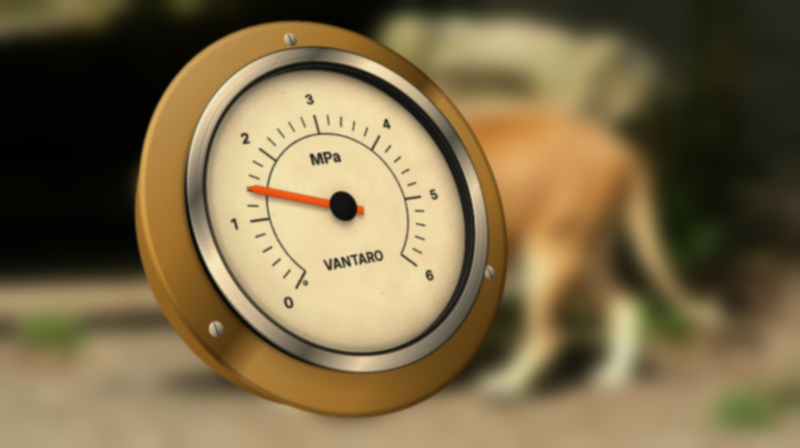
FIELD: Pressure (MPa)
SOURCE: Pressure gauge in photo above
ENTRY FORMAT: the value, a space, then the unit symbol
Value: 1.4 MPa
